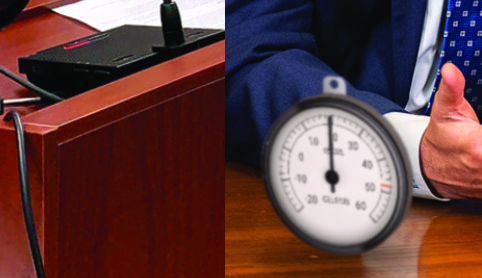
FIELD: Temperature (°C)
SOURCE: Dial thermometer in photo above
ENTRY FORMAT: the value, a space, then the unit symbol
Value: 20 °C
